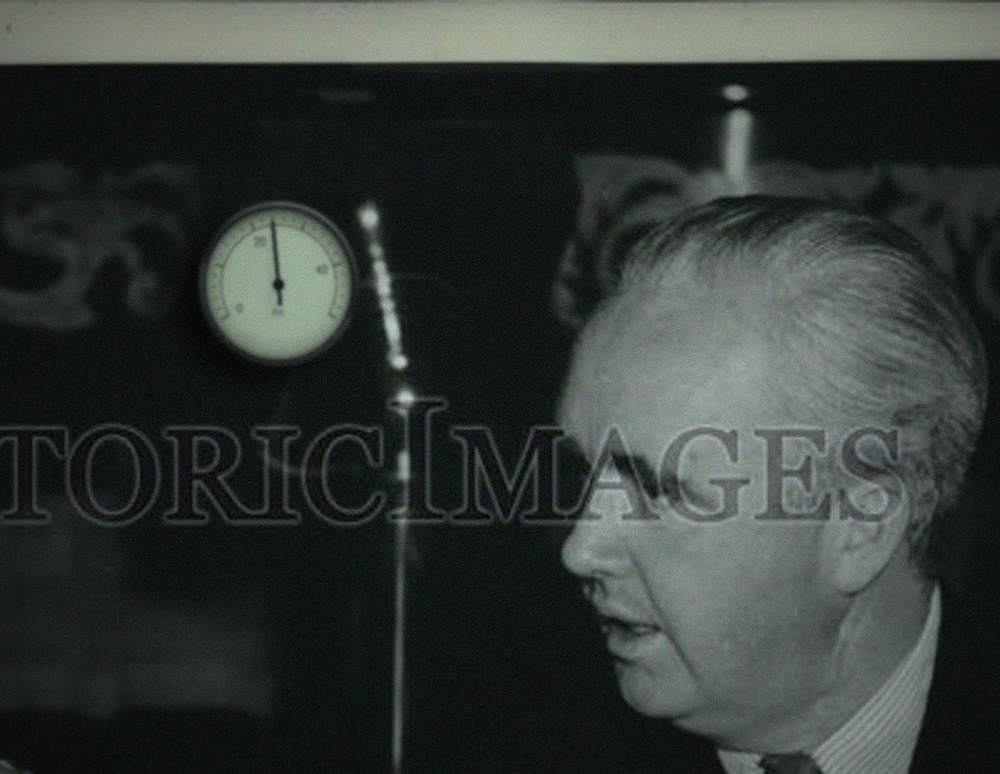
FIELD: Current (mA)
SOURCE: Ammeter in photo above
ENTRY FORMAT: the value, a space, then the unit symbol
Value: 24 mA
